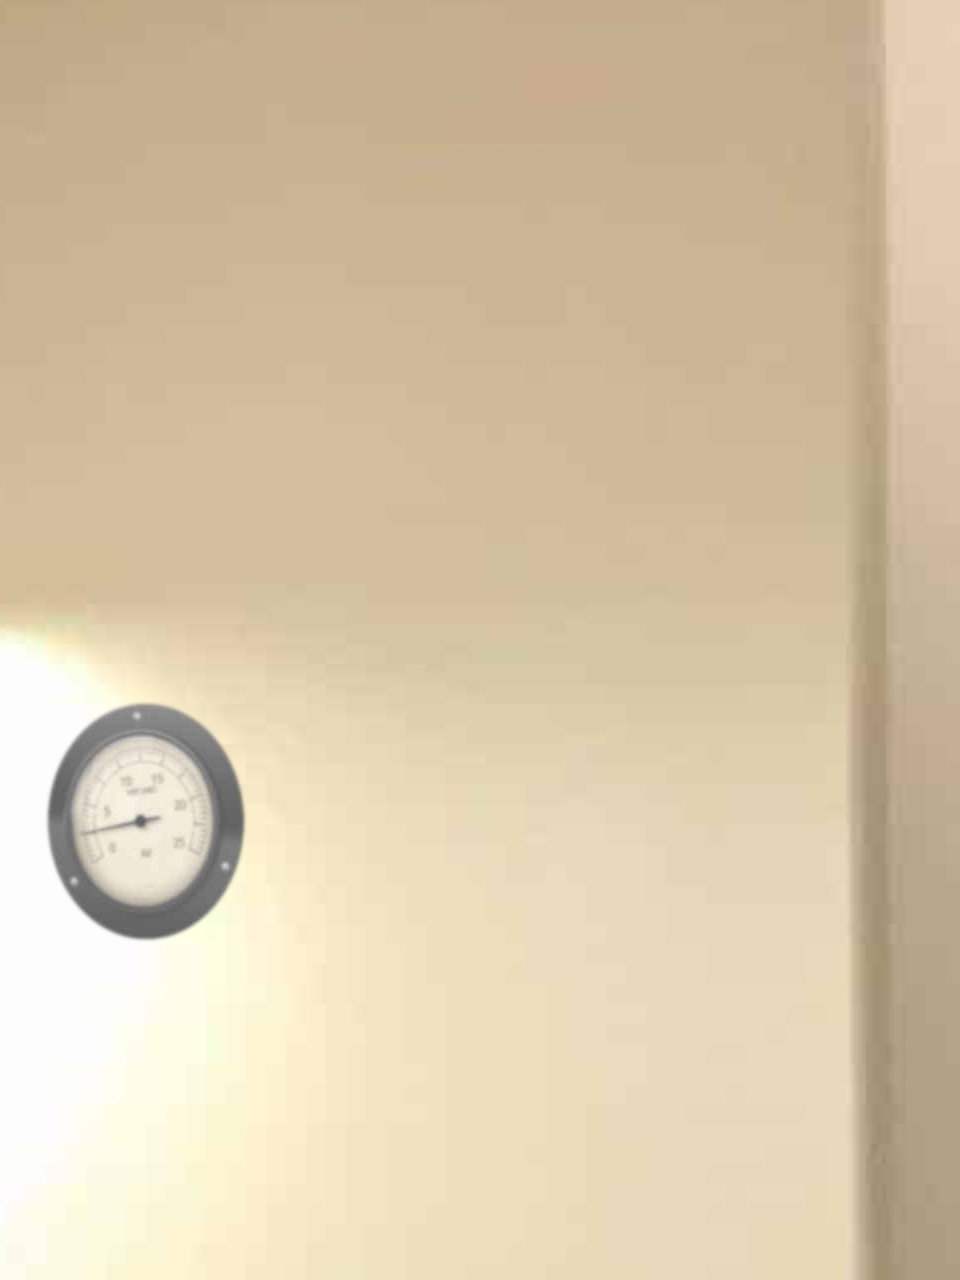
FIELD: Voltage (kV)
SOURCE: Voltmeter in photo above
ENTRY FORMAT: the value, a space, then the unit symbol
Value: 2.5 kV
